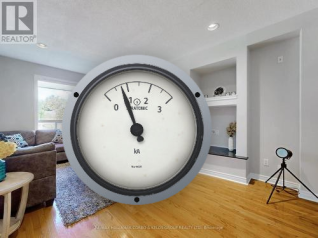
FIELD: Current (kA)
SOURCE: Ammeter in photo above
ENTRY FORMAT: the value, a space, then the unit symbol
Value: 0.75 kA
